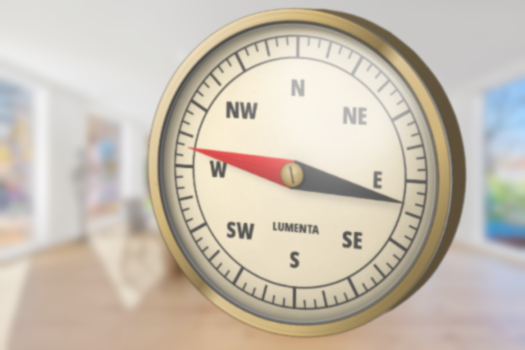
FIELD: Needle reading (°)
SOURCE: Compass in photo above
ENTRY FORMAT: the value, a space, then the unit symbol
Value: 280 °
